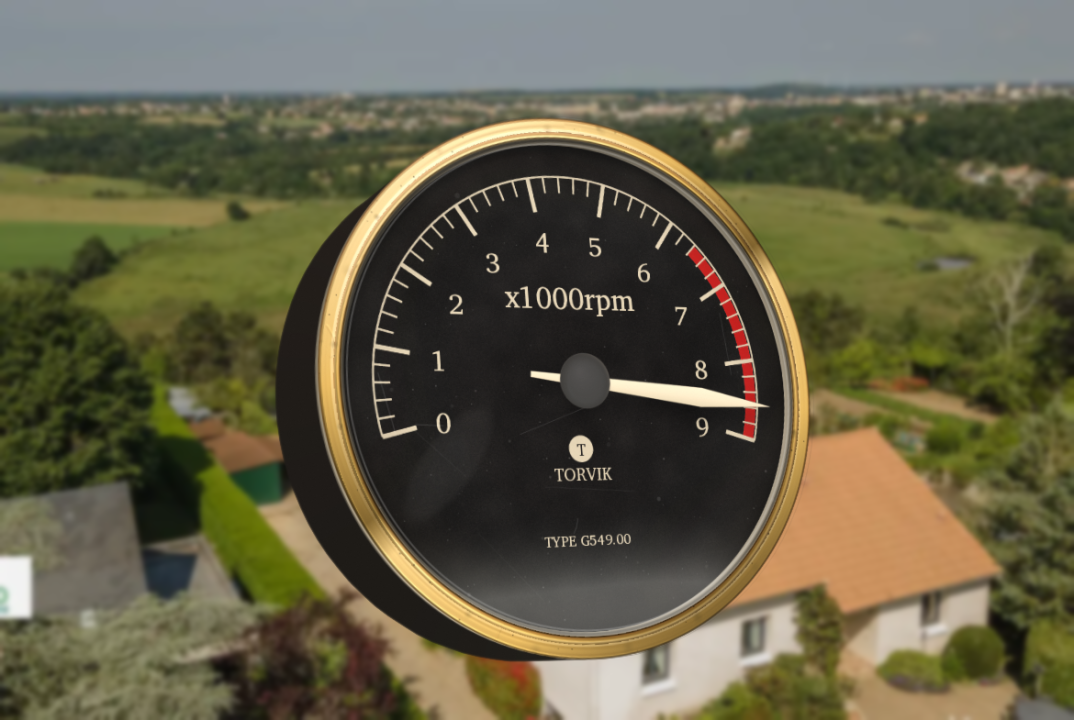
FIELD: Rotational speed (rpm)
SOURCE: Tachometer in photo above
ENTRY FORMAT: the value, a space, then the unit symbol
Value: 8600 rpm
